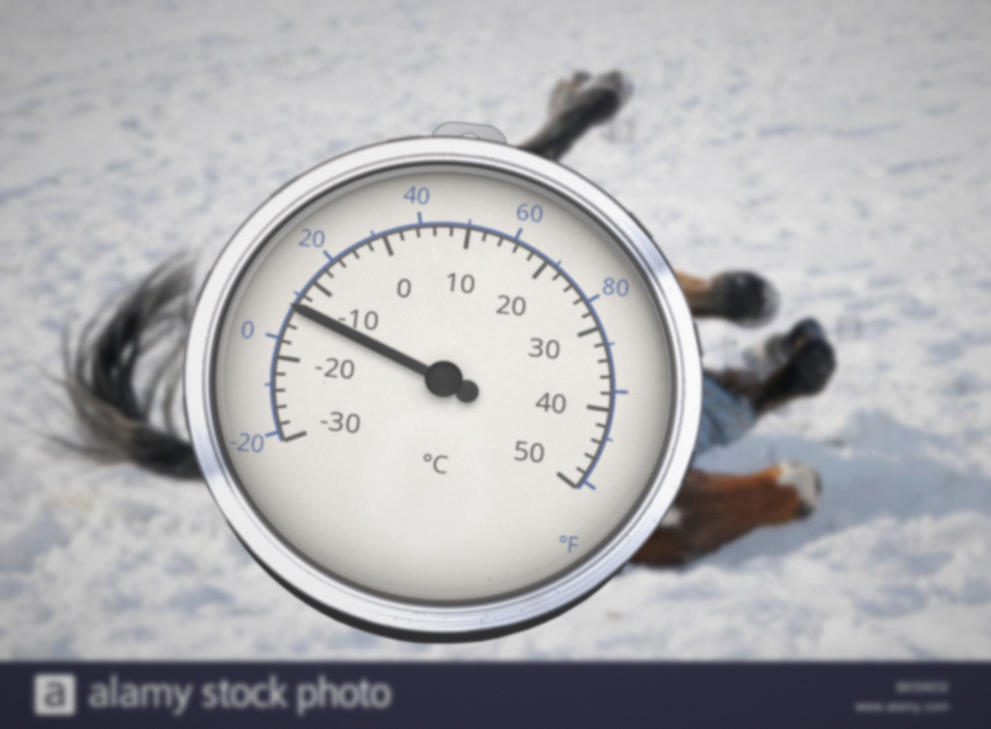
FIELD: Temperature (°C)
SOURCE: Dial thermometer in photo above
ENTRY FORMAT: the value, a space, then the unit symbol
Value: -14 °C
